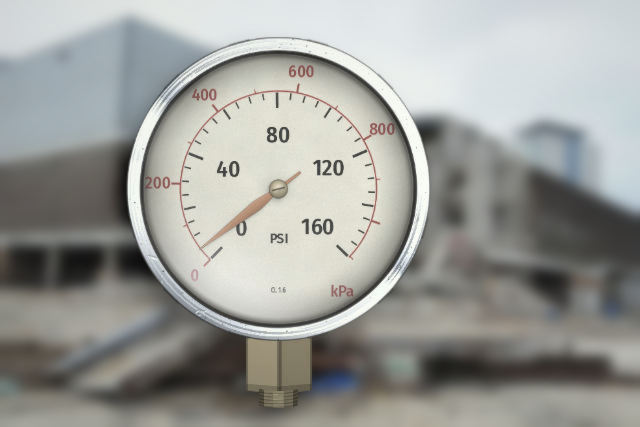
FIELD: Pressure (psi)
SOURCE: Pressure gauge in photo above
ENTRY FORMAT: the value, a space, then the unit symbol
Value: 5 psi
